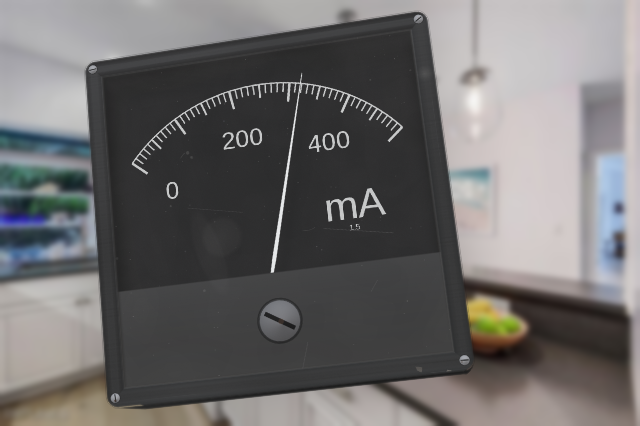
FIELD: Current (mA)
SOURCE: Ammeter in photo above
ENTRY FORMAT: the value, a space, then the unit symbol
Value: 320 mA
